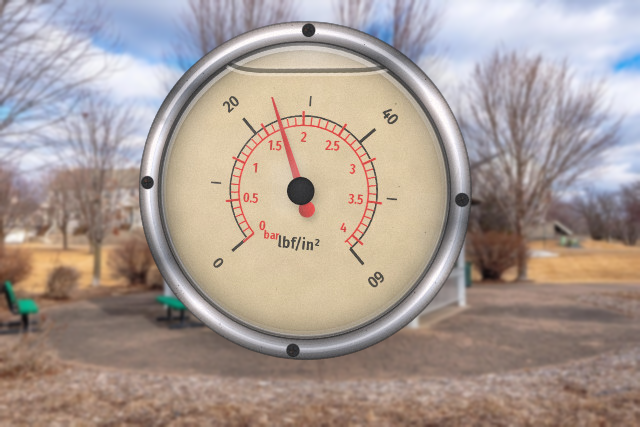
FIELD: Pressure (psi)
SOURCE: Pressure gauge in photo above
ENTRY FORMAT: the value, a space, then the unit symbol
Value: 25 psi
